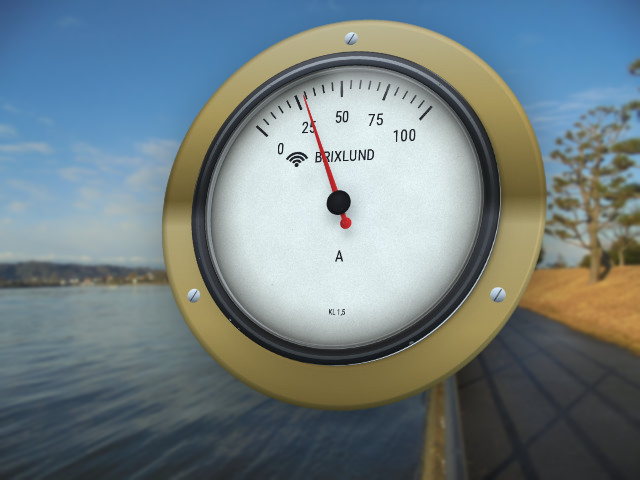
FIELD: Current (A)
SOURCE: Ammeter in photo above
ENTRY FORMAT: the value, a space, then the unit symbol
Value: 30 A
